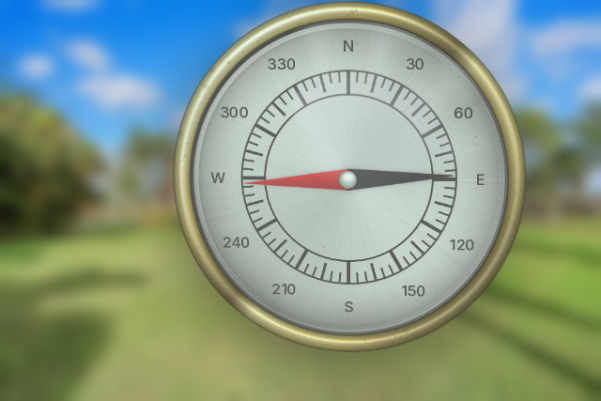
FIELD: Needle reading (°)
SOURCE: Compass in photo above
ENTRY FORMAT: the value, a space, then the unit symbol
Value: 267.5 °
